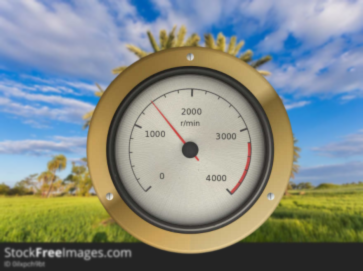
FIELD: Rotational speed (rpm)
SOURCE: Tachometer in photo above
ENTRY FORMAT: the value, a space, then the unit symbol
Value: 1400 rpm
